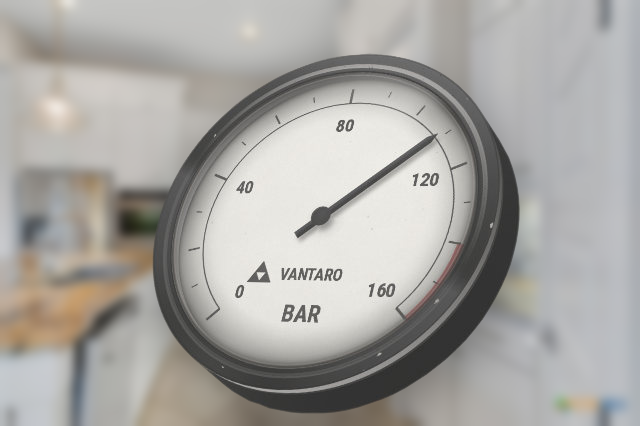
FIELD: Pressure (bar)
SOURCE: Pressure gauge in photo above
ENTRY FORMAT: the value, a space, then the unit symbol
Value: 110 bar
